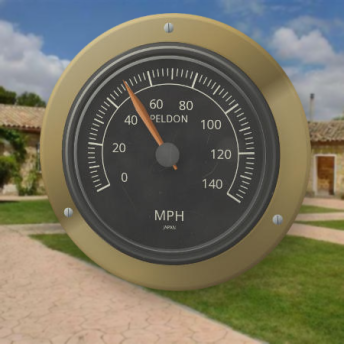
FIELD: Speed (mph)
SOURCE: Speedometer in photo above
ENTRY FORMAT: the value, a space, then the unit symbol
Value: 50 mph
